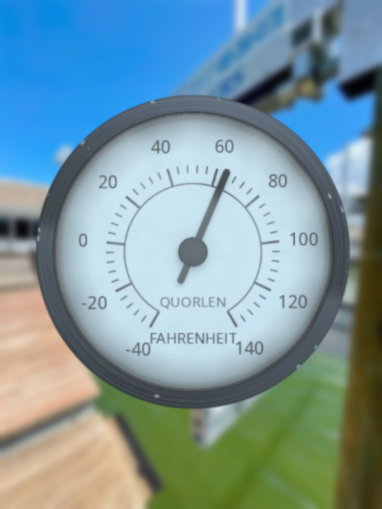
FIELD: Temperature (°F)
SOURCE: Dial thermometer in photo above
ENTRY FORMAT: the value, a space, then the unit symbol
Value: 64 °F
